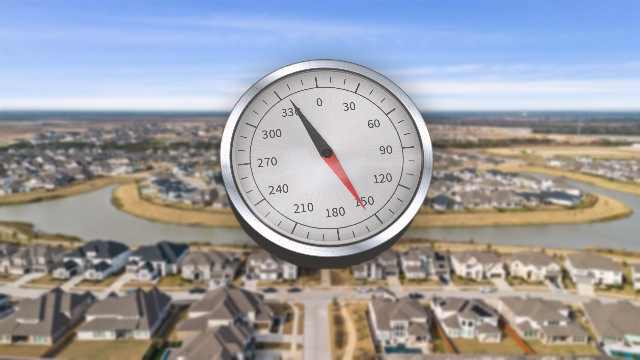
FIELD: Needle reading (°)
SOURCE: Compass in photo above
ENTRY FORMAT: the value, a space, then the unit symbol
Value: 155 °
